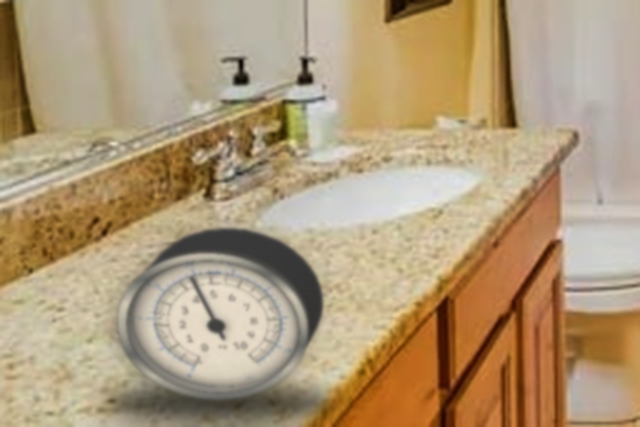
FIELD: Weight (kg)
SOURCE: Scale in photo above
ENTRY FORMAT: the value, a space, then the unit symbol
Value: 4.5 kg
